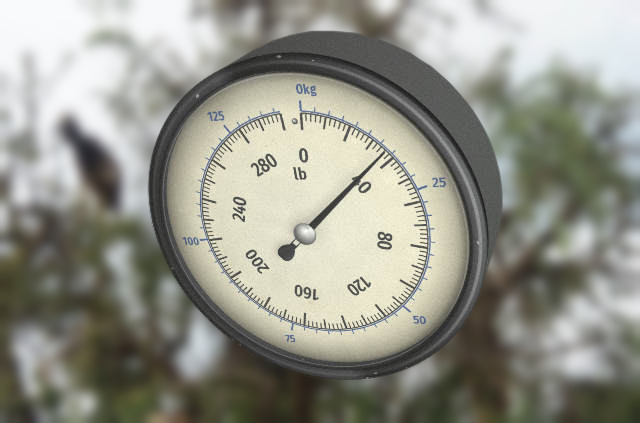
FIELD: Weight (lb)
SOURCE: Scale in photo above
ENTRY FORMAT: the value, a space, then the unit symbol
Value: 36 lb
